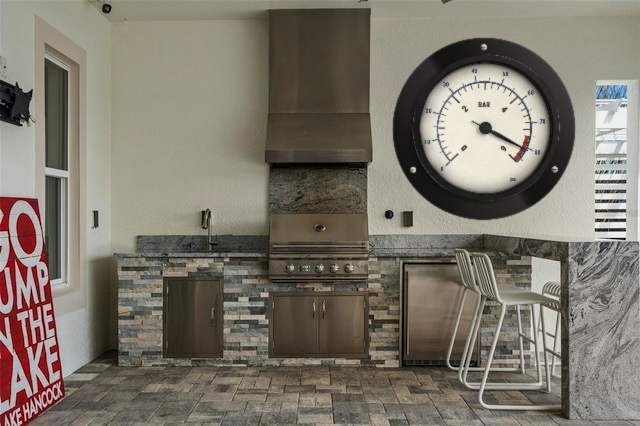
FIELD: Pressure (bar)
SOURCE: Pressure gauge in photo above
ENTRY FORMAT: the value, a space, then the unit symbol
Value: 5.6 bar
